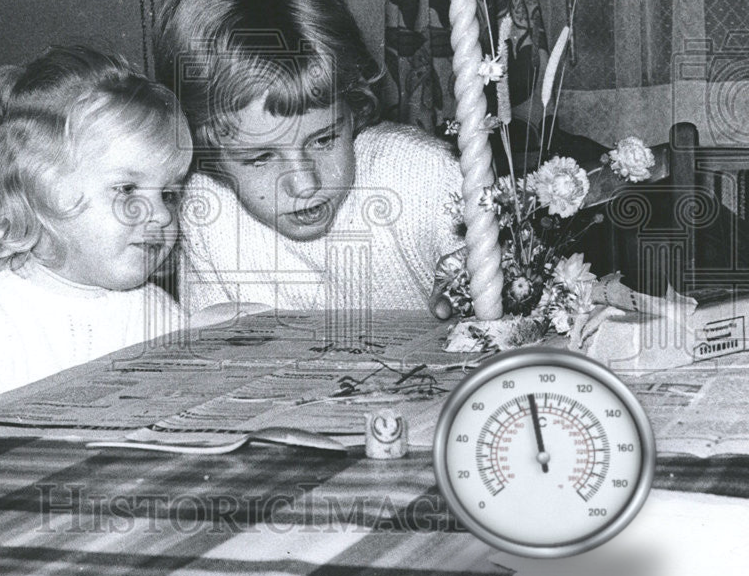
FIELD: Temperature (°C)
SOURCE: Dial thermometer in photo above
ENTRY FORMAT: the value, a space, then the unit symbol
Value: 90 °C
